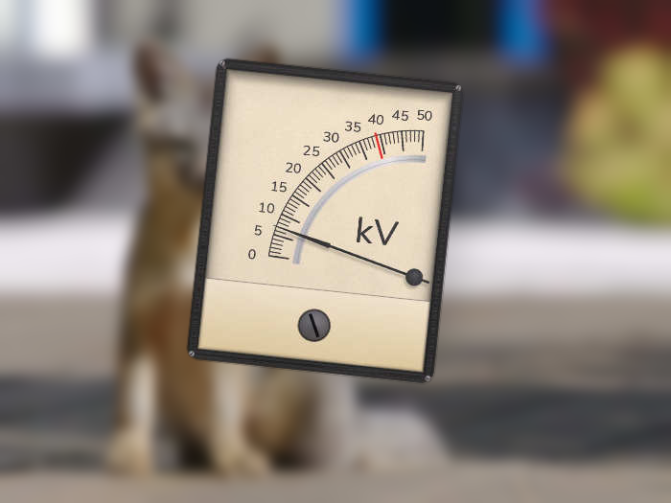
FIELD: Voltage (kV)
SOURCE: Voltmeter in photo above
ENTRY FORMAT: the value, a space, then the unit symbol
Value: 7 kV
